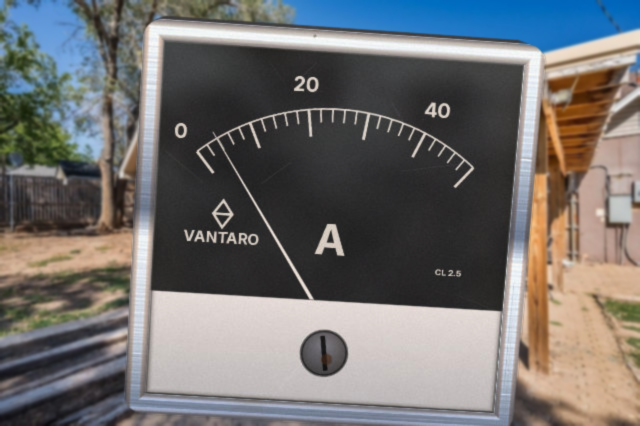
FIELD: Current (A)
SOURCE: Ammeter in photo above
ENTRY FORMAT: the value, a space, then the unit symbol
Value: 4 A
